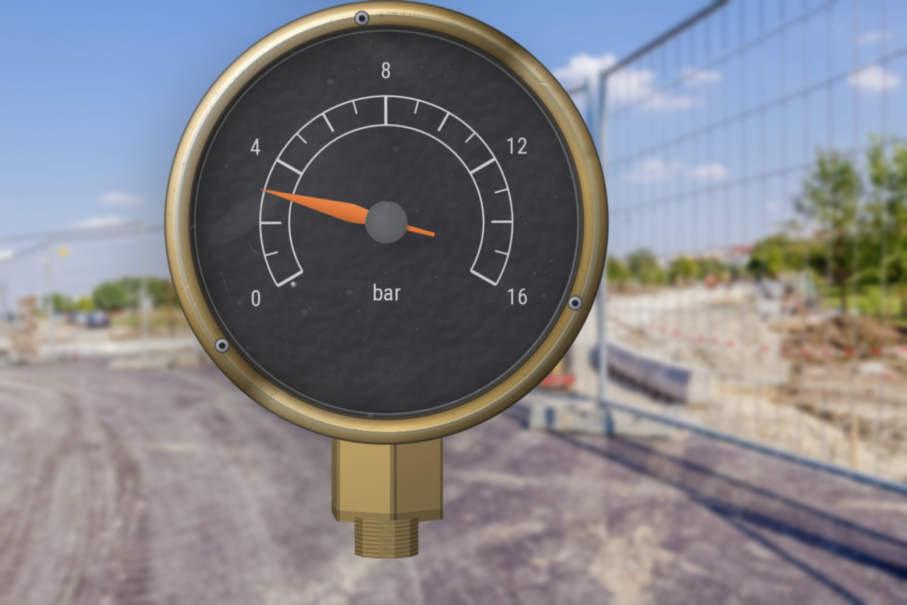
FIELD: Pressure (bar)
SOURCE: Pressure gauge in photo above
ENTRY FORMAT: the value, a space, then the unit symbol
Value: 3 bar
